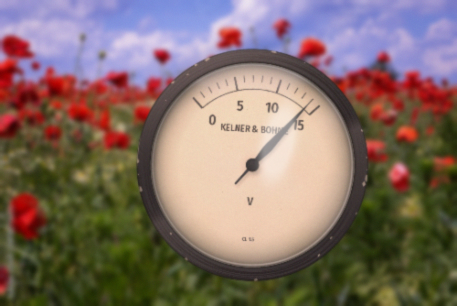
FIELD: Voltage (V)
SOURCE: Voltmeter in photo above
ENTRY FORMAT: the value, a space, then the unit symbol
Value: 14 V
